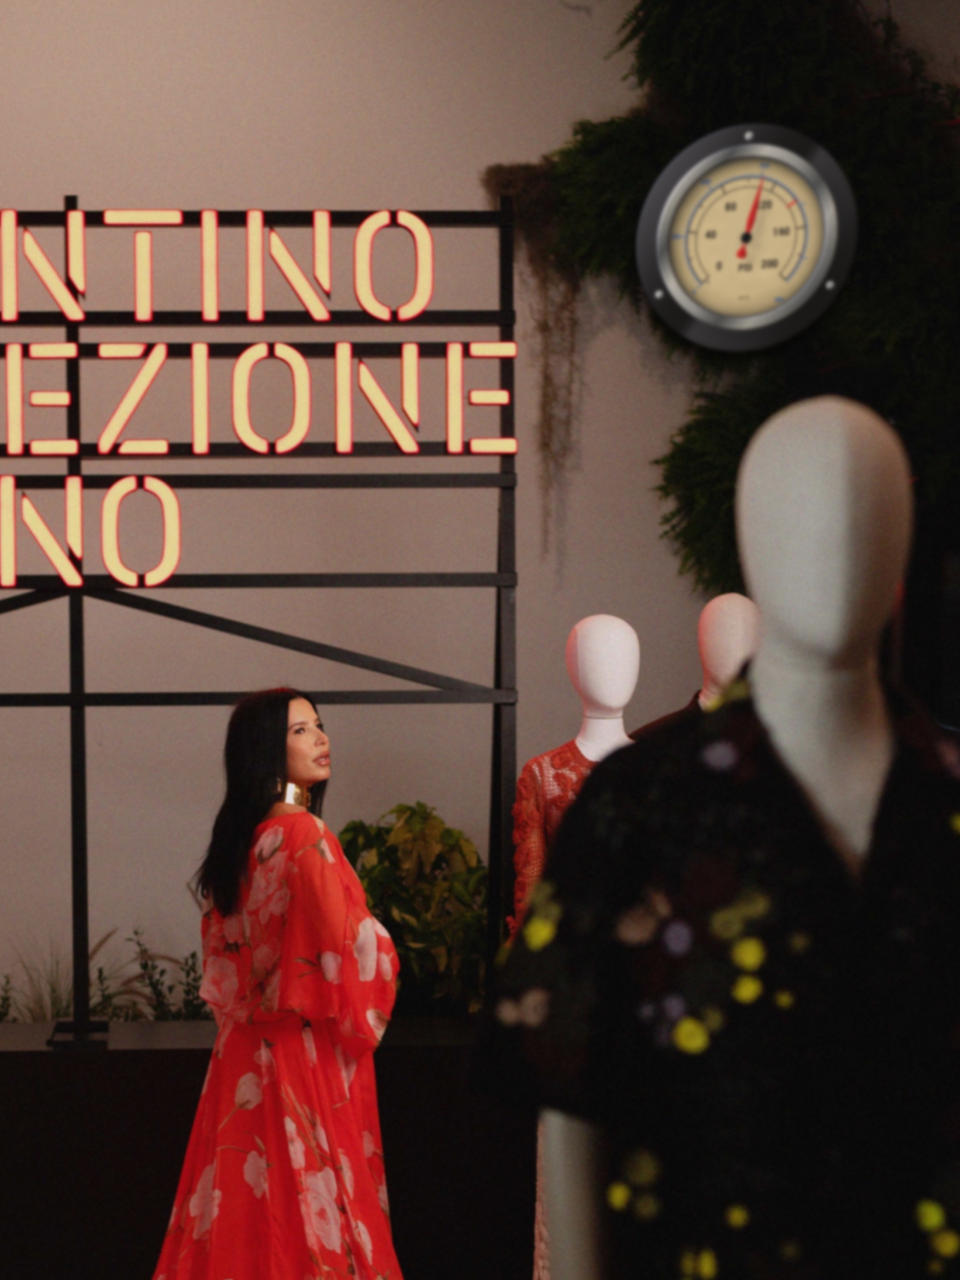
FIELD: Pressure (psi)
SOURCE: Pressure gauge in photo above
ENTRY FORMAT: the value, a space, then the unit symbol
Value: 110 psi
